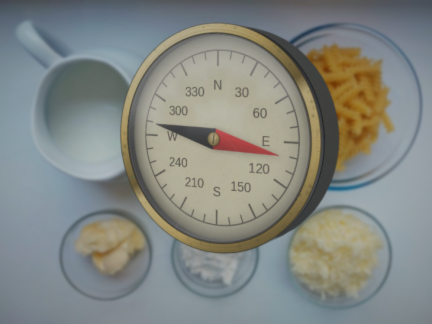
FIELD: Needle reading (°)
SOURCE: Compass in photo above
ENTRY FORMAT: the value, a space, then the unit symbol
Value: 100 °
